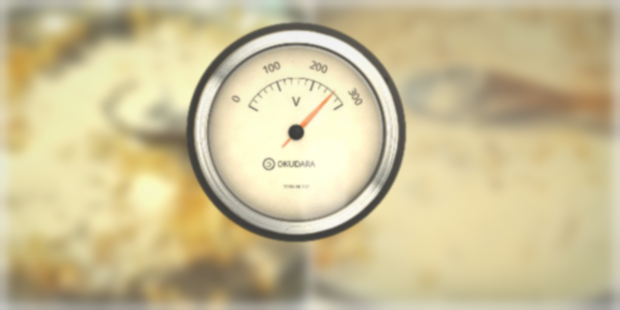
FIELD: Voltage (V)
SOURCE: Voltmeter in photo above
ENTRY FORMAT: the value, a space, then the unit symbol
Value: 260 V
